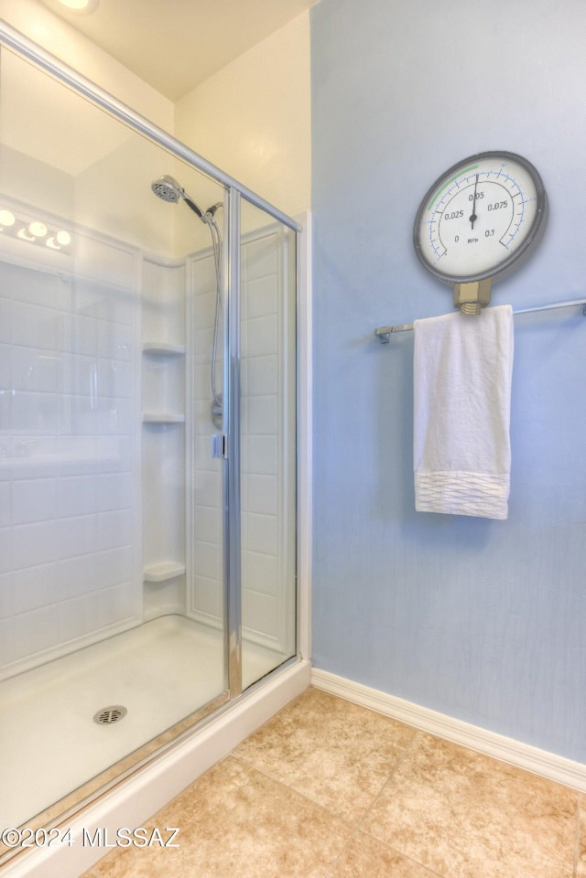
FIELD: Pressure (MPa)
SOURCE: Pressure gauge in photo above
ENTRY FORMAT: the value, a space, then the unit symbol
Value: 0.05 MPa
